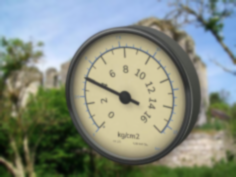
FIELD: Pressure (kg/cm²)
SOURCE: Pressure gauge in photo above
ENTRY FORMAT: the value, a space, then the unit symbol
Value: 4 kg/cm²
